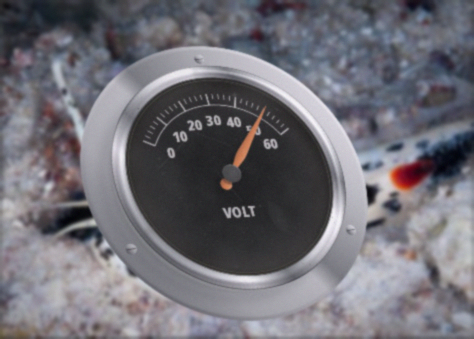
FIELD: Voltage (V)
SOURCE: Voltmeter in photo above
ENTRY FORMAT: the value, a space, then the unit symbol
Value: 50 V
